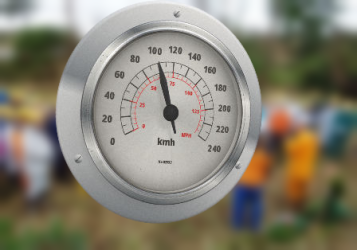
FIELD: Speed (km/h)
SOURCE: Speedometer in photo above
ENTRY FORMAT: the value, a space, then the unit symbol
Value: 100 km/h
